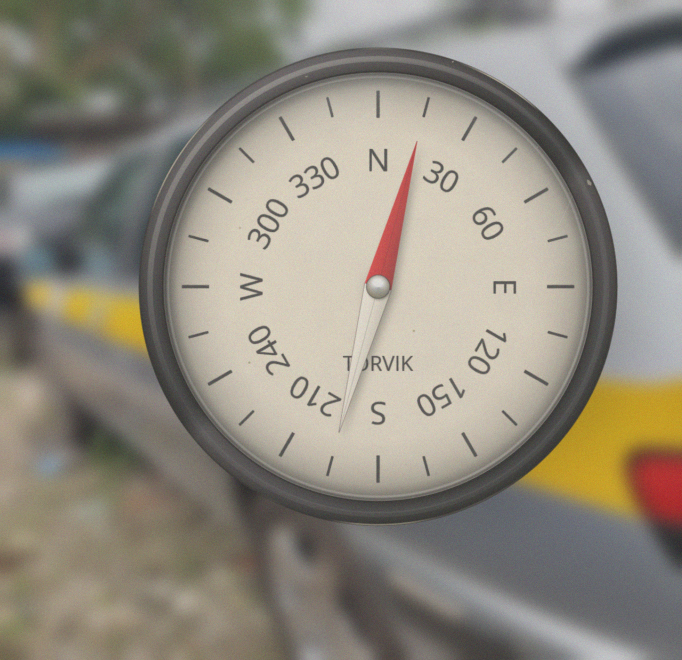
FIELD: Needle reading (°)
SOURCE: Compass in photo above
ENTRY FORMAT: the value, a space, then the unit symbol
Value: 15 °
